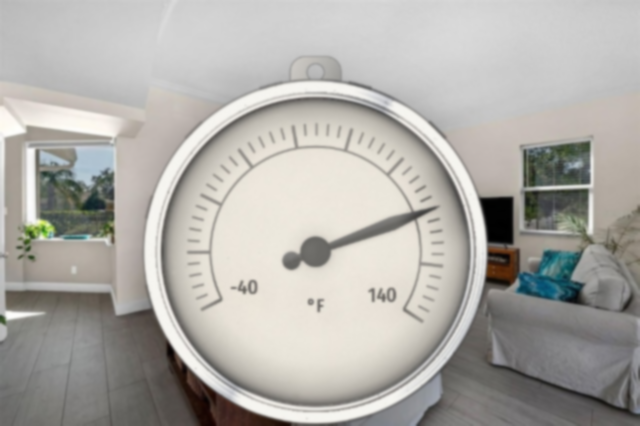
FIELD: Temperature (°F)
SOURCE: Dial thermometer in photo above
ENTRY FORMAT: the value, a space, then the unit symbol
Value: 100 °F
